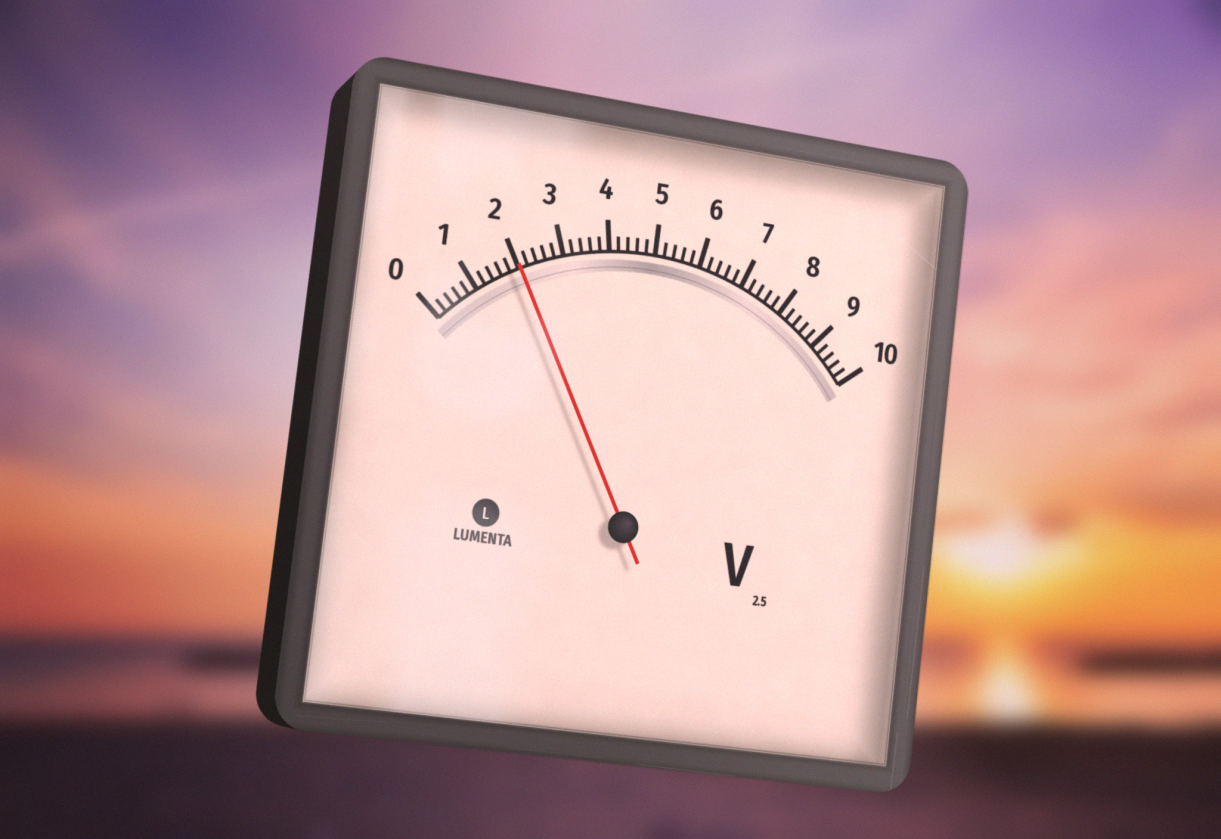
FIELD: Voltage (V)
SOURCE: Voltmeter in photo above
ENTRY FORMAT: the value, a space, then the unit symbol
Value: 2 V
